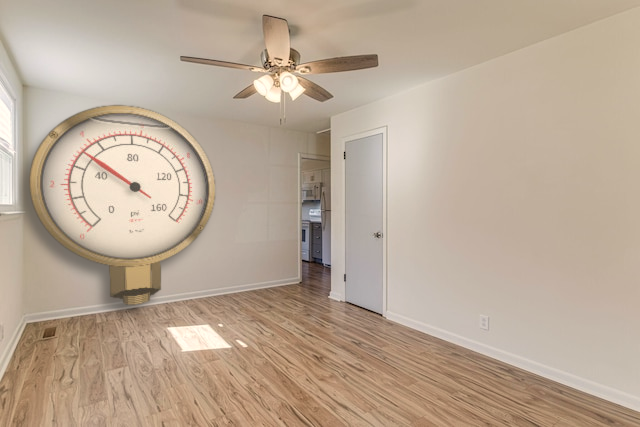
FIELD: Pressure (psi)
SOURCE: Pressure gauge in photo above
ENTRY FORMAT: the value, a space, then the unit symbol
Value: 50 psi
